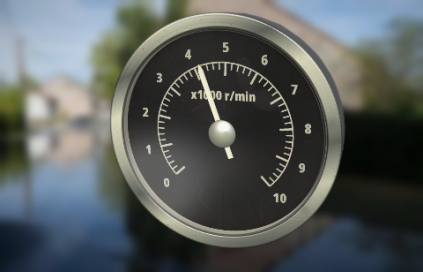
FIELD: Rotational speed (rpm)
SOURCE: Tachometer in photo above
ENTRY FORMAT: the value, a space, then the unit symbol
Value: 4200 rpm
